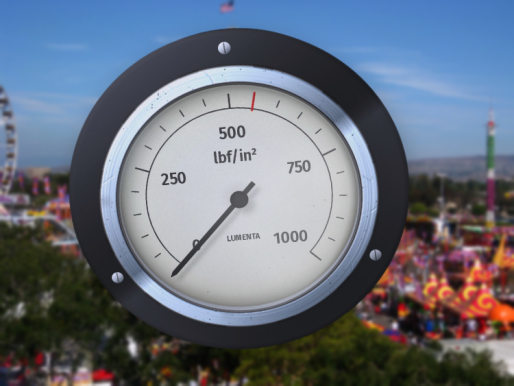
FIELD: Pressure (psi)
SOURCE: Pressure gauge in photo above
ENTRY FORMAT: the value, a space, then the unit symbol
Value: 0 psi
